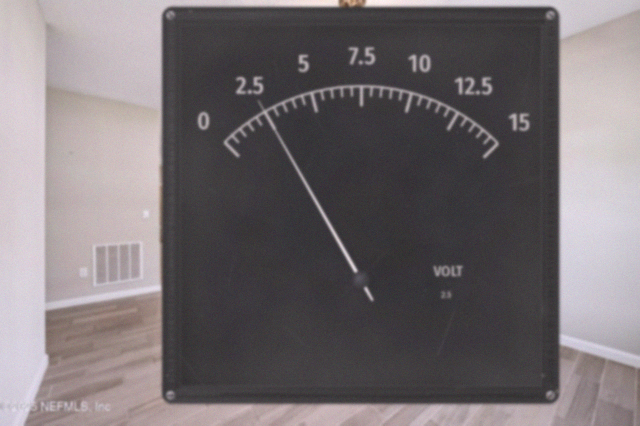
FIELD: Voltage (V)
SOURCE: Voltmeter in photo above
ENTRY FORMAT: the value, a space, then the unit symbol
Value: 2.5 V
